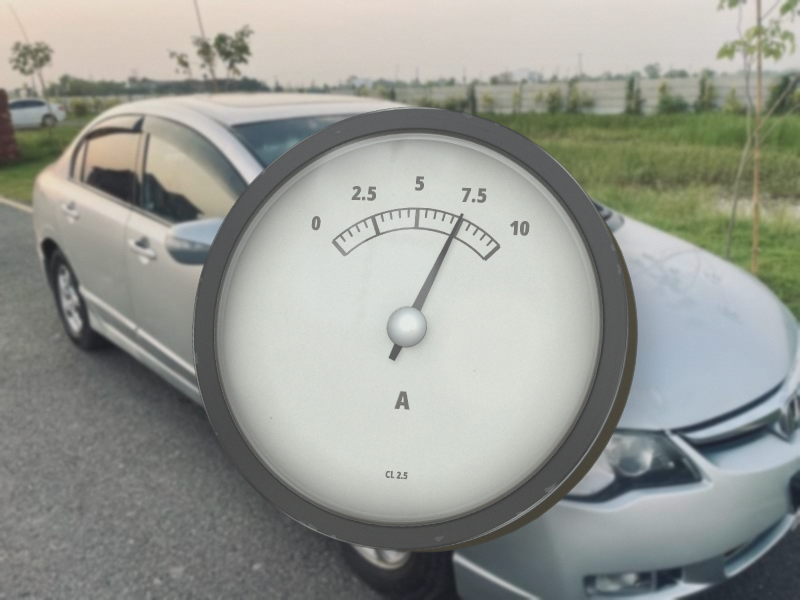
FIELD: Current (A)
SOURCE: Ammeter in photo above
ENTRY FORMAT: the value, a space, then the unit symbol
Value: 7.5 A
